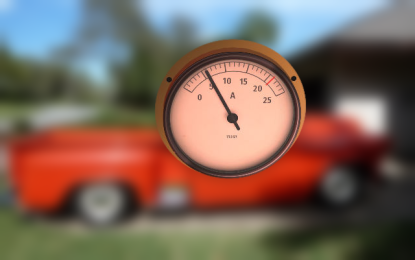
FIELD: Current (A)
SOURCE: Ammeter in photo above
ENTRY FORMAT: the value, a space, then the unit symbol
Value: 6 A
